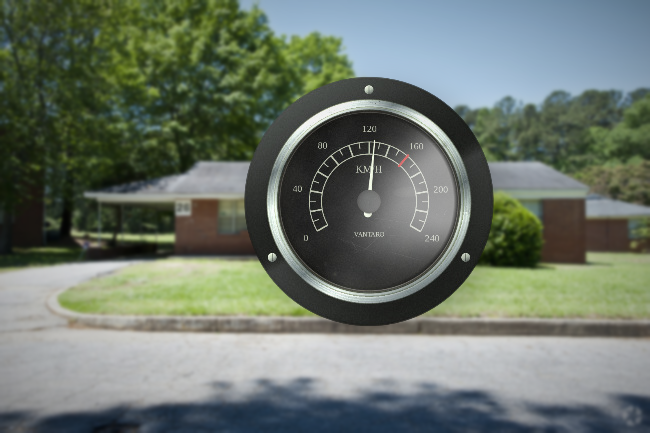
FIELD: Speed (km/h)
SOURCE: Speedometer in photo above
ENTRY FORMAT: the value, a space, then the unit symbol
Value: 125 km/h
